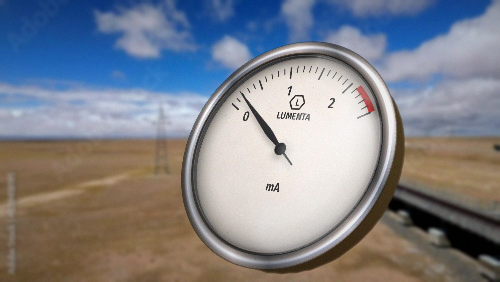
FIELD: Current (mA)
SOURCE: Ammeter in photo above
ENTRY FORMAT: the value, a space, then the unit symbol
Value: 0.2 mA
